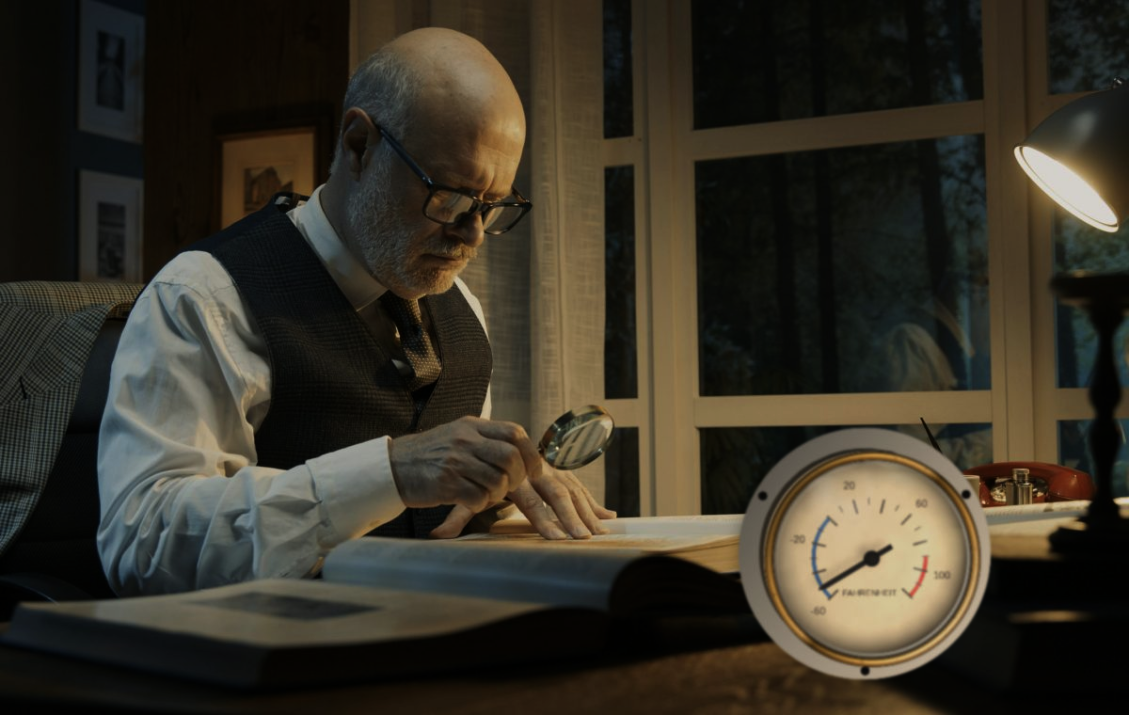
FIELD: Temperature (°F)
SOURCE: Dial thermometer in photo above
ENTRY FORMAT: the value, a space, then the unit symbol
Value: -50 °F
